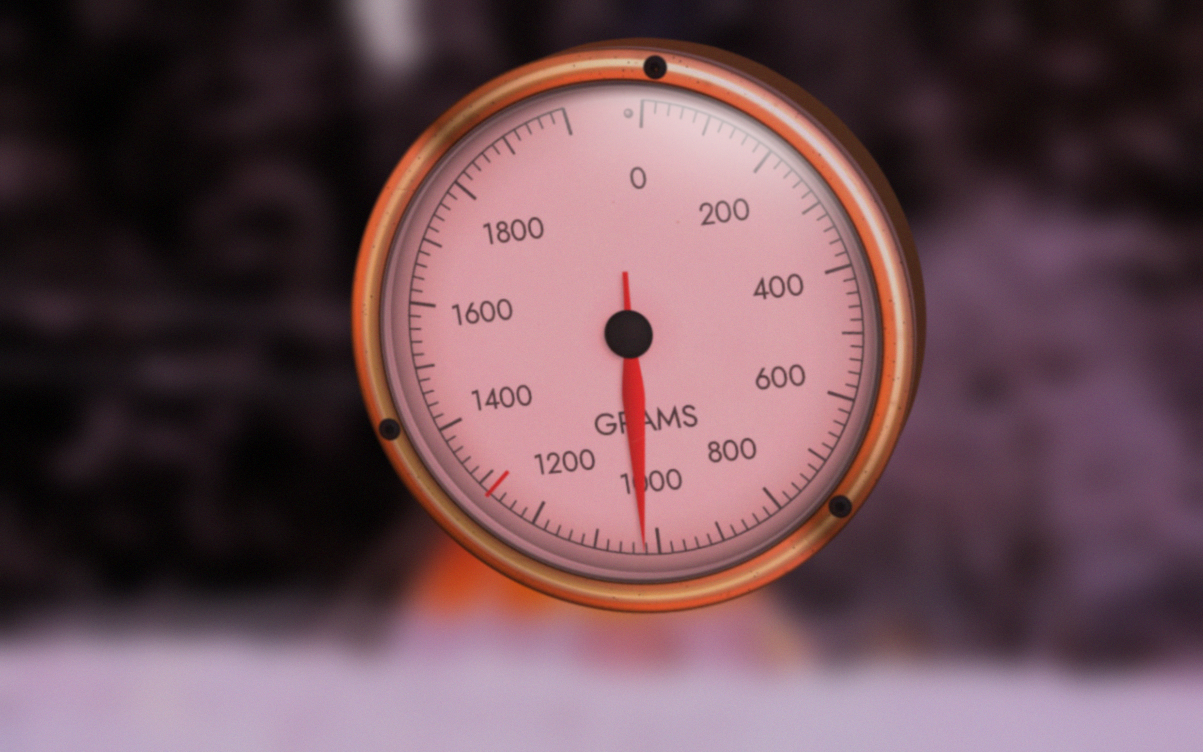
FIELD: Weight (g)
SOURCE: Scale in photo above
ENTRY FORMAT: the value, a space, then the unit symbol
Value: 1020 g
